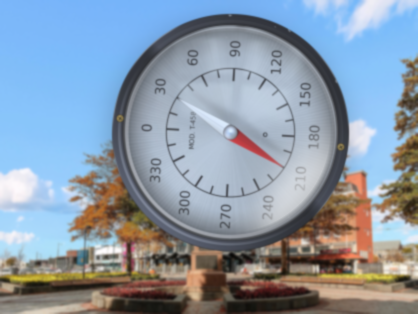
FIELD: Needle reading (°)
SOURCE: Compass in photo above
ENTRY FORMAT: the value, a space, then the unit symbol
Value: 210 °
